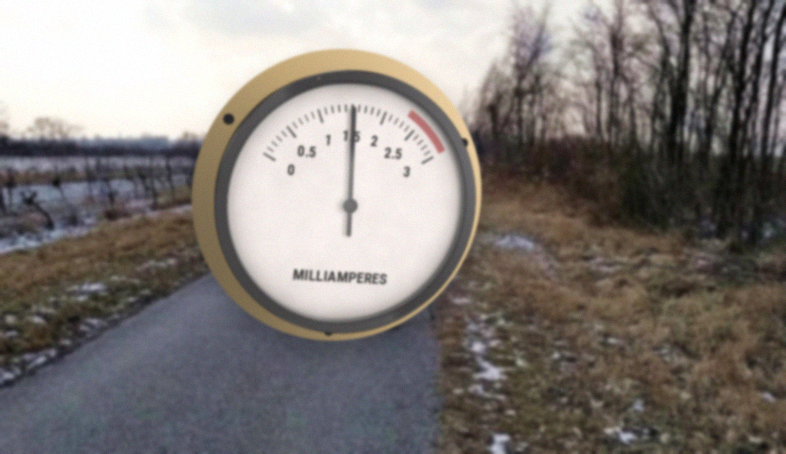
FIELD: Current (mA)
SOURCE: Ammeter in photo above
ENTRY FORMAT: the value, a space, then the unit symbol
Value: 1.5 mA
